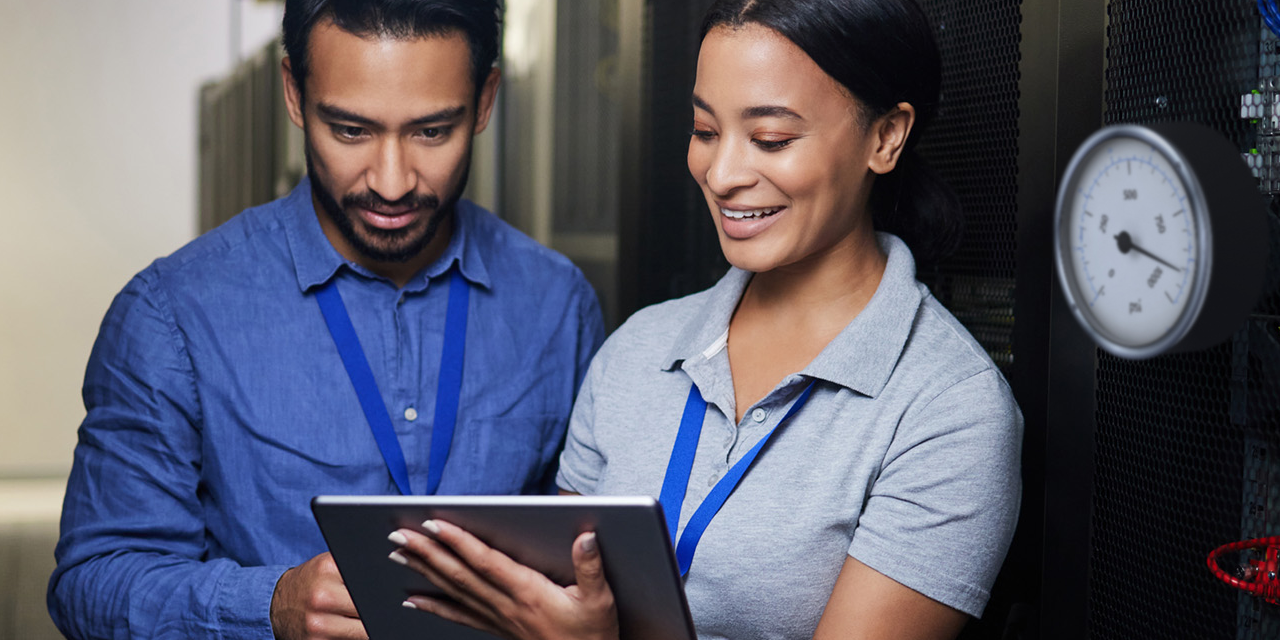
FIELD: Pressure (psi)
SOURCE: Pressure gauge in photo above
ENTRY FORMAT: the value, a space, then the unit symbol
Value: 900 psi
